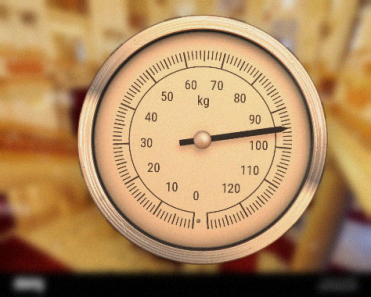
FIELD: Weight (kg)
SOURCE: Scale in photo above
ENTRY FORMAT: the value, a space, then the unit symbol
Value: 95 kg
